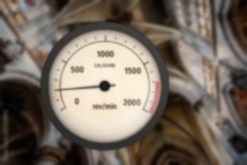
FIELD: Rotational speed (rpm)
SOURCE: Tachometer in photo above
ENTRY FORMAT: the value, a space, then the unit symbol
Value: 200 rpm
